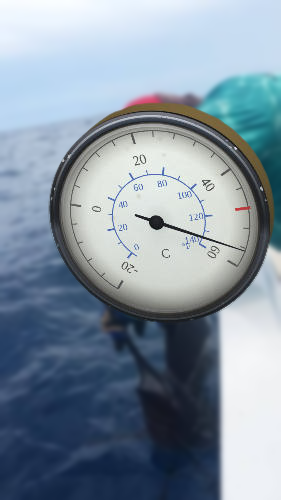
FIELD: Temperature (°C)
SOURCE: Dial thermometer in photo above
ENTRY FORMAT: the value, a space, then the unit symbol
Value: 56 °C
